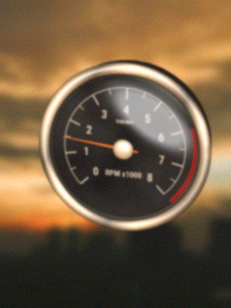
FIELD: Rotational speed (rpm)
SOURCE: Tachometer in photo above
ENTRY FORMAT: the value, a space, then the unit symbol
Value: 1500 rpm
